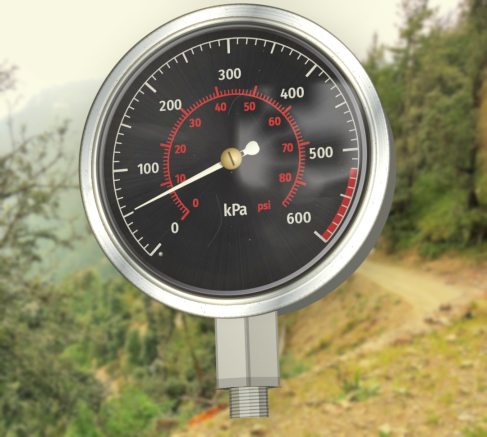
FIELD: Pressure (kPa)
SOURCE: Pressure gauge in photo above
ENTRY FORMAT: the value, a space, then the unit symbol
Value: 50 kPa
